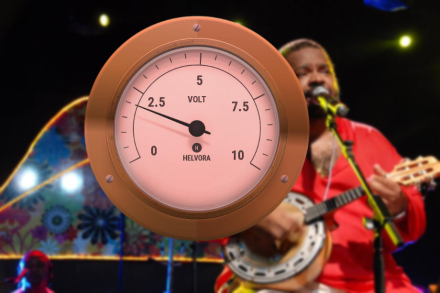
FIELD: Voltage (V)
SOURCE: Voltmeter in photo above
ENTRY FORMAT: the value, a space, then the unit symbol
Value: 2 V
